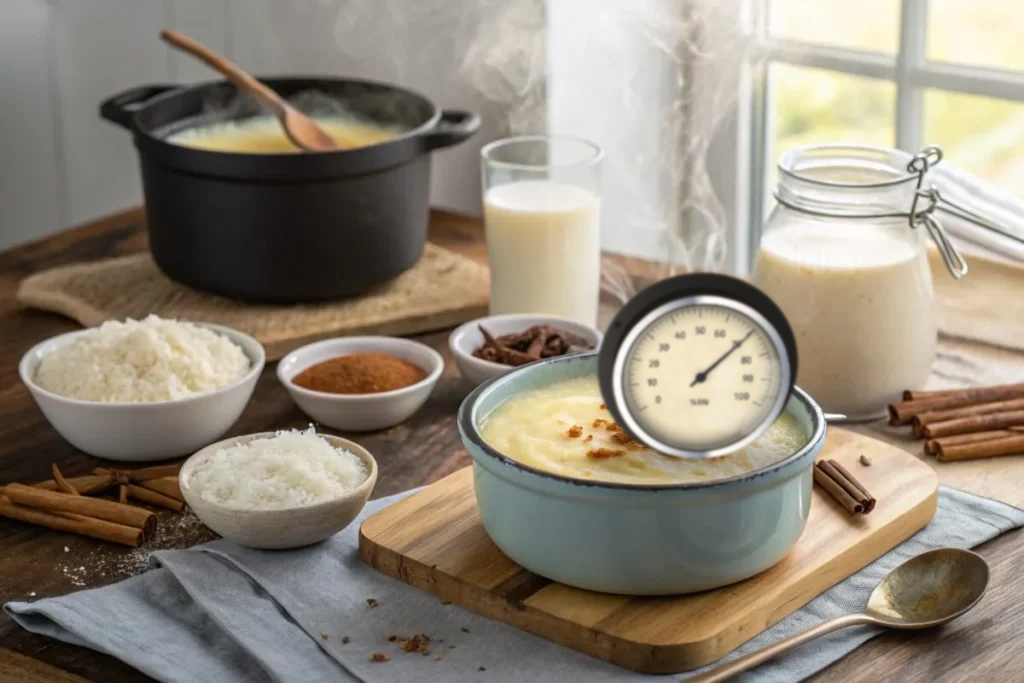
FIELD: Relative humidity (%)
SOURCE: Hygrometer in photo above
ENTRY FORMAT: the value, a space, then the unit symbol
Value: 70 %
